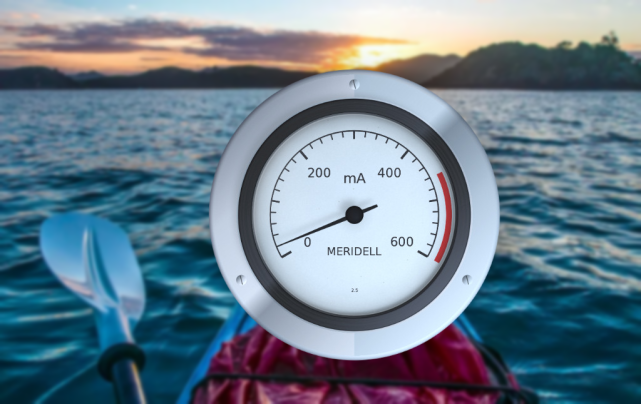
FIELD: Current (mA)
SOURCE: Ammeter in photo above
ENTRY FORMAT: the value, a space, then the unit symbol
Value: 20 mA
